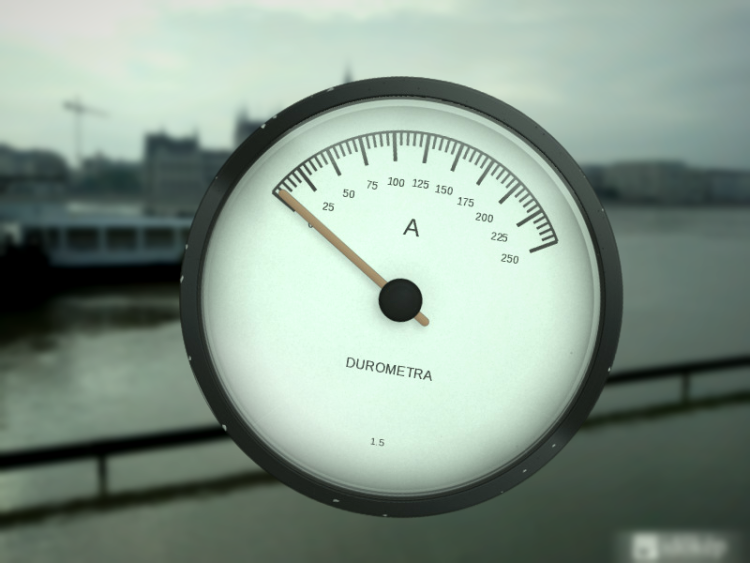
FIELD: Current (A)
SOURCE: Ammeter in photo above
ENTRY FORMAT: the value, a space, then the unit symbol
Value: 5 A
